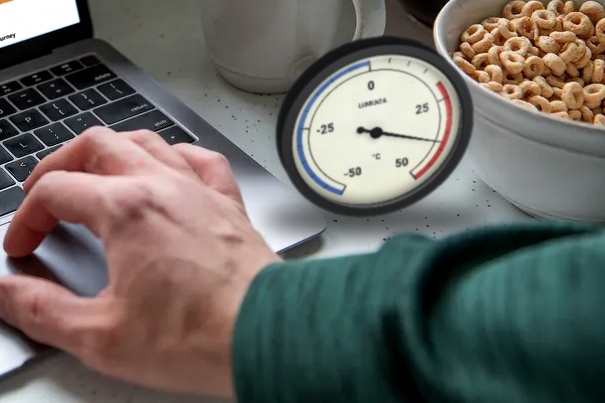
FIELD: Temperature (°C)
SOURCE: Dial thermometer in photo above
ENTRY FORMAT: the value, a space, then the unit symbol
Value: 37.5 °C
